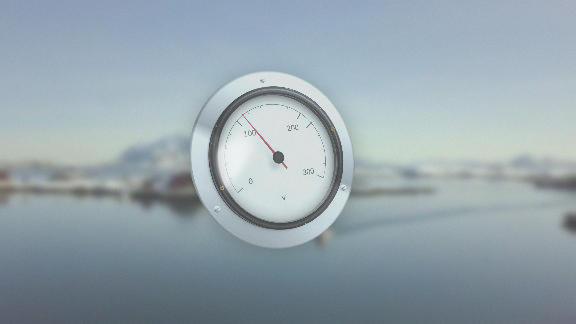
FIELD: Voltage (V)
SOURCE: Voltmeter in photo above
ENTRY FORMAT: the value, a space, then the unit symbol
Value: 110 V
